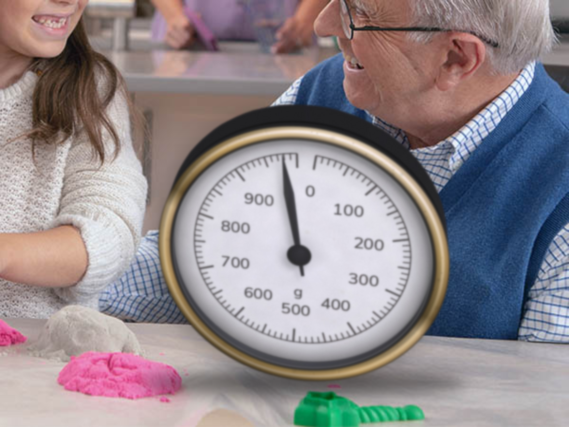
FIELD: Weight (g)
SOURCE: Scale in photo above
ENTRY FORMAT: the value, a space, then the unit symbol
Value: 980 g
